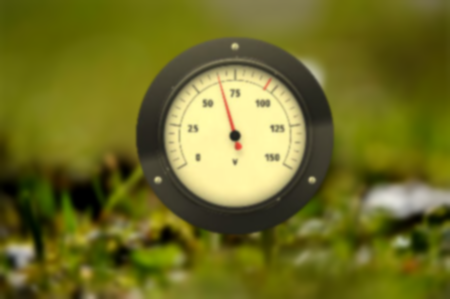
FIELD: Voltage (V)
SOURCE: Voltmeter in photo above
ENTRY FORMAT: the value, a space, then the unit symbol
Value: 65 V
